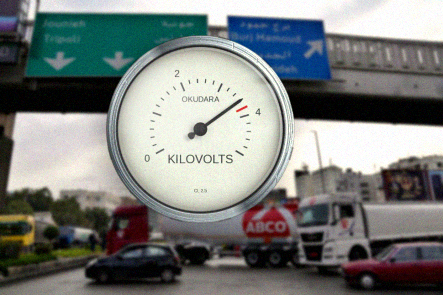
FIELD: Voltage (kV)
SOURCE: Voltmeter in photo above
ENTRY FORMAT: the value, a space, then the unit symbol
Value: 3.6 kV
